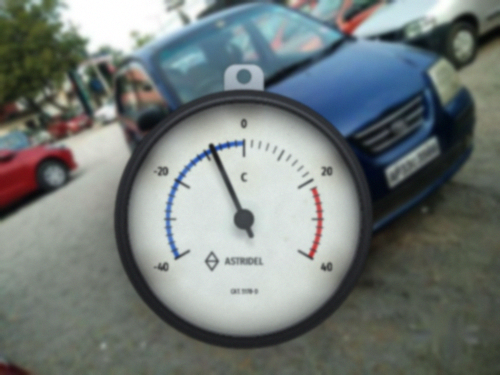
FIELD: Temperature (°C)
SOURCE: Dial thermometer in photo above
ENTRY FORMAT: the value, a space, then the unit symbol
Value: -8 °C
